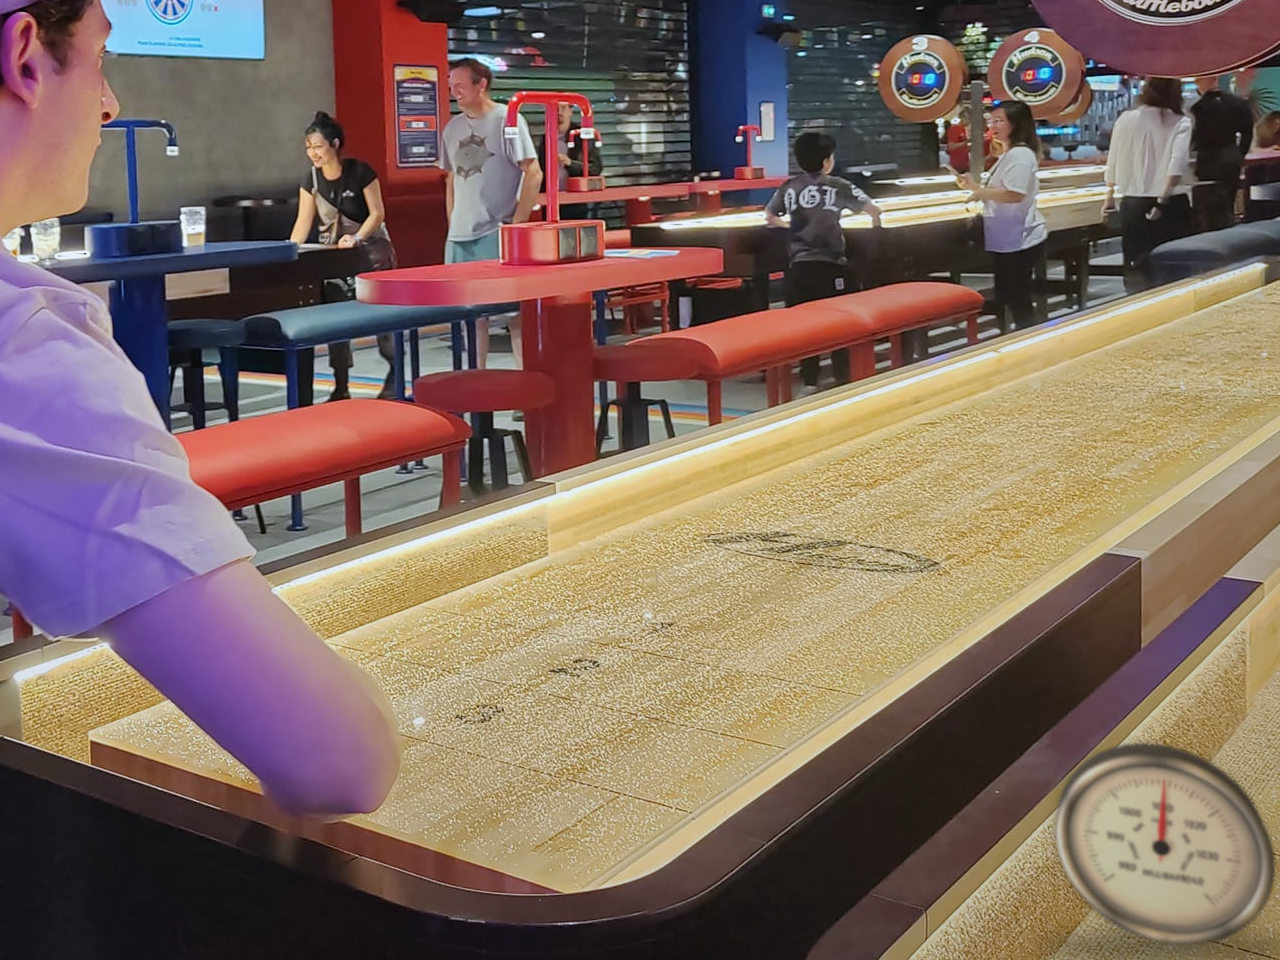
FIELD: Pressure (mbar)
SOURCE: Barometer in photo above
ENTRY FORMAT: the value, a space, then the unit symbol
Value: 1010 mbar
